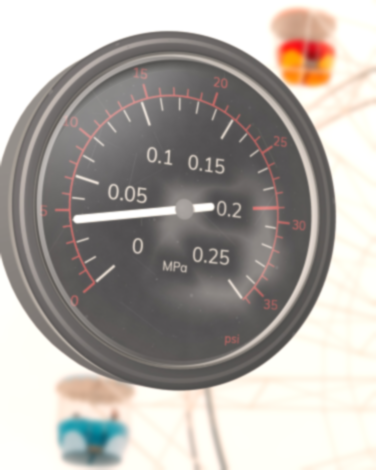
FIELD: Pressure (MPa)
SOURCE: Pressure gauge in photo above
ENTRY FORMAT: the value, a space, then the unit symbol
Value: 0.03 MPa
